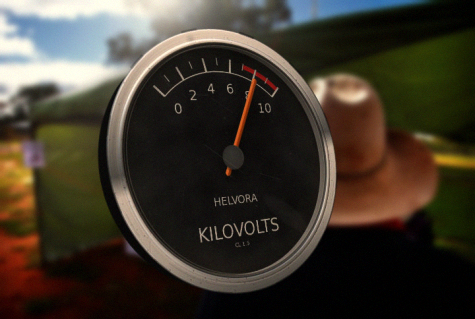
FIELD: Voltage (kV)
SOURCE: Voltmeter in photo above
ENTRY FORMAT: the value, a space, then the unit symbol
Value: 8 kV
